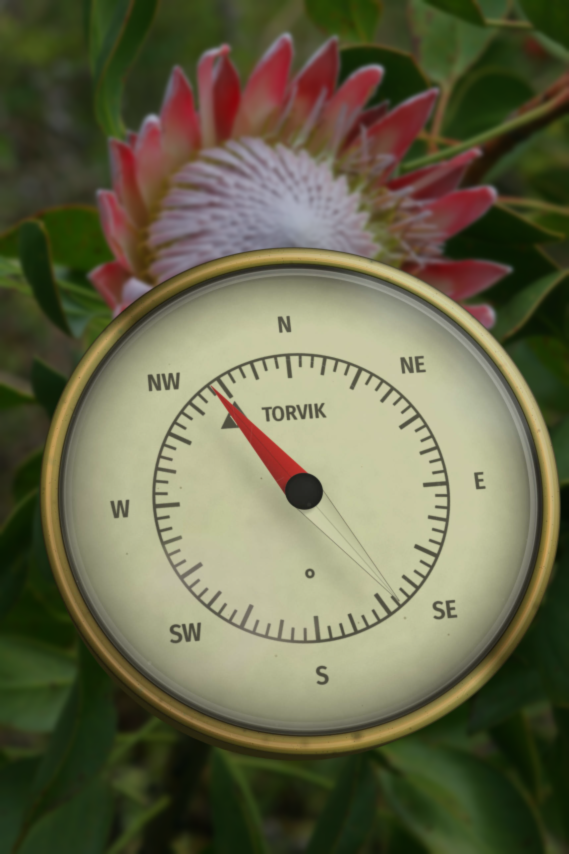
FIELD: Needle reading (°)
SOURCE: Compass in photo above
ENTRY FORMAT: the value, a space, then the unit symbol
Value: 325 °
